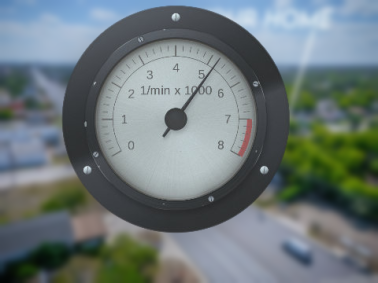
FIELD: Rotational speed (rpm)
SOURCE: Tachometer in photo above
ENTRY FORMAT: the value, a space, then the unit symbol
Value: 5200 rpm
